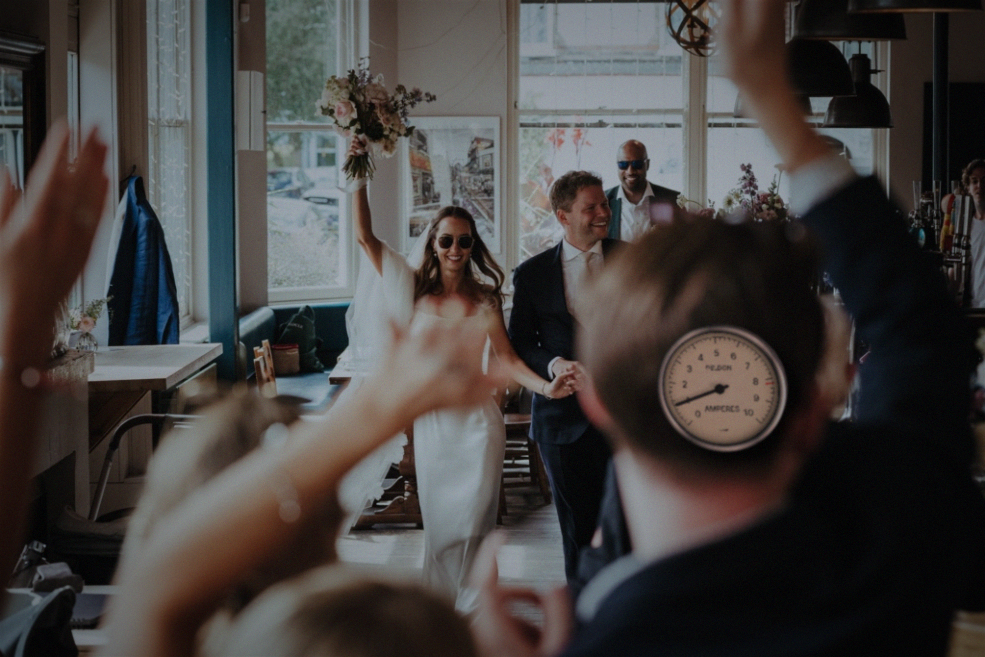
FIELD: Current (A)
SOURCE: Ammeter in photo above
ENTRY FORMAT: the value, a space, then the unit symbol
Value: 1 A
